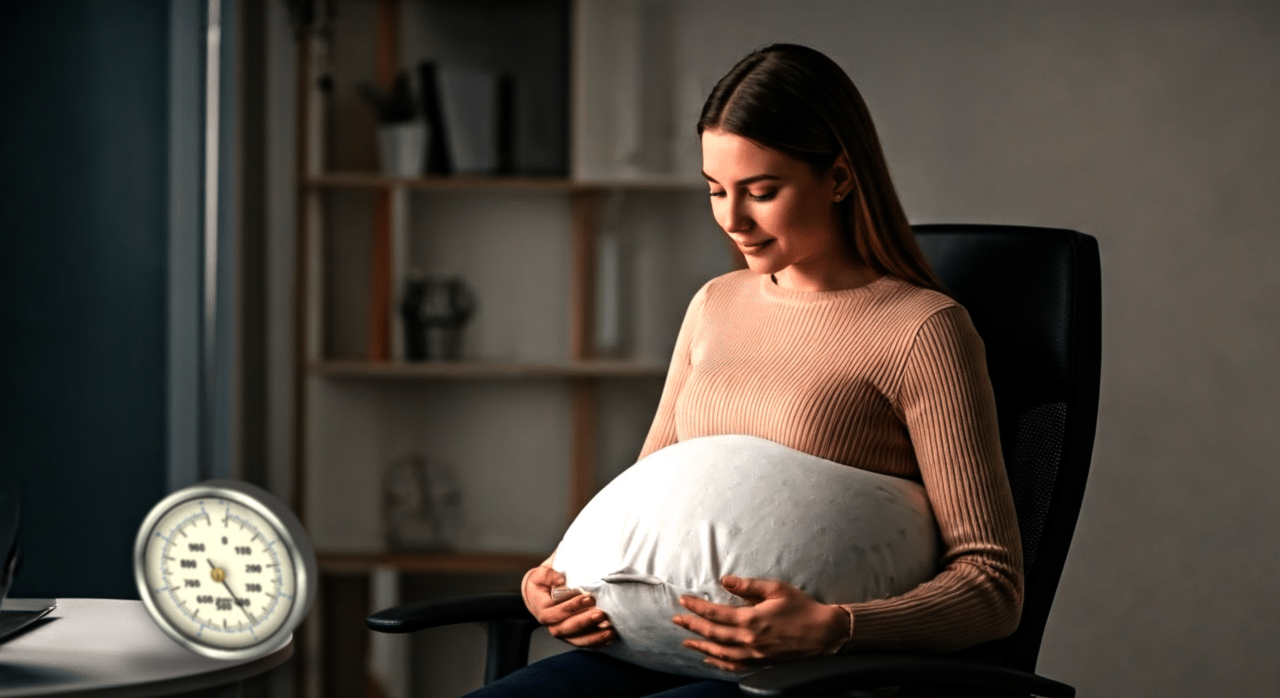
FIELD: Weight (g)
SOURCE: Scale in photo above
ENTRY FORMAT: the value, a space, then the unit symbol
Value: 400 g
